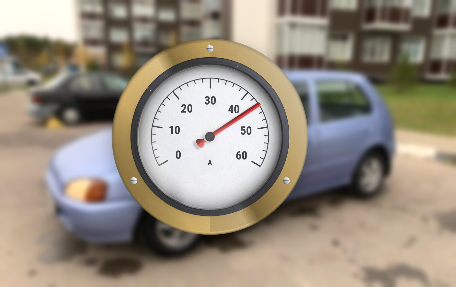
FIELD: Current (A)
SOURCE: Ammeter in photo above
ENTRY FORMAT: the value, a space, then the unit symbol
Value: 44 A
